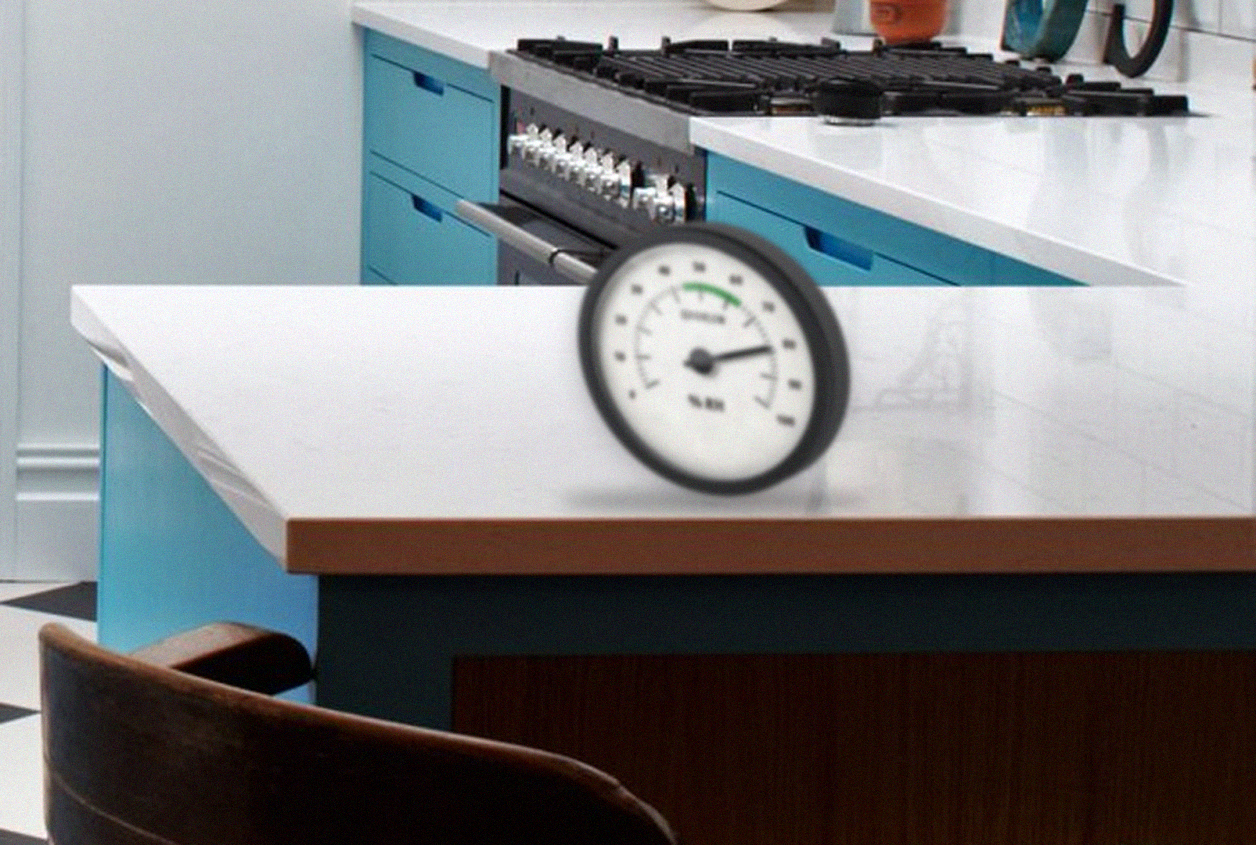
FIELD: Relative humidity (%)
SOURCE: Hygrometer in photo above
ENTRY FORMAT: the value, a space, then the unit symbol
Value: 80 %
